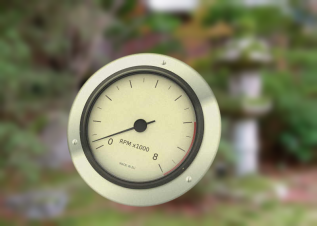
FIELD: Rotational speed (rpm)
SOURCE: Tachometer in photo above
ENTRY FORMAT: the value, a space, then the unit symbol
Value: 250 rpm
